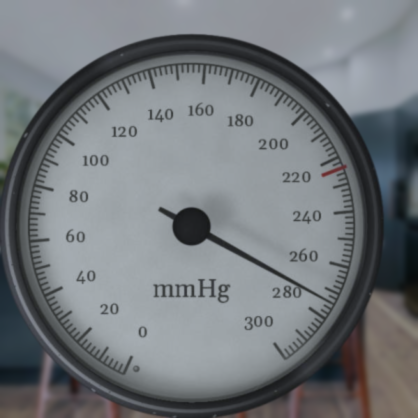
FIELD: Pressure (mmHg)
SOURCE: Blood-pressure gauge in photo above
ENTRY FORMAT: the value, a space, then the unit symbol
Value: 274 mmHg
